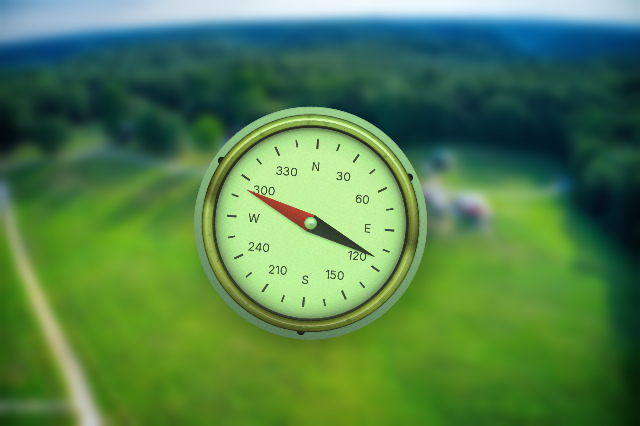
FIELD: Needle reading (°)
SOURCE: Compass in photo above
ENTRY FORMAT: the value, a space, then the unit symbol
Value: 292.5 °
